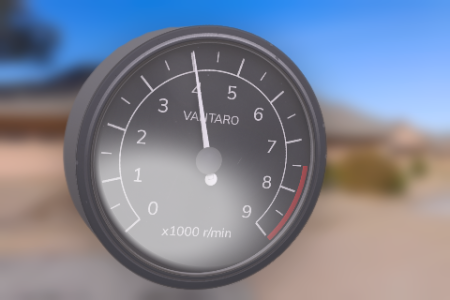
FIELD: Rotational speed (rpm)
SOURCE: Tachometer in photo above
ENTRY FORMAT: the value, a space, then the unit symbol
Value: 4000 rpm
